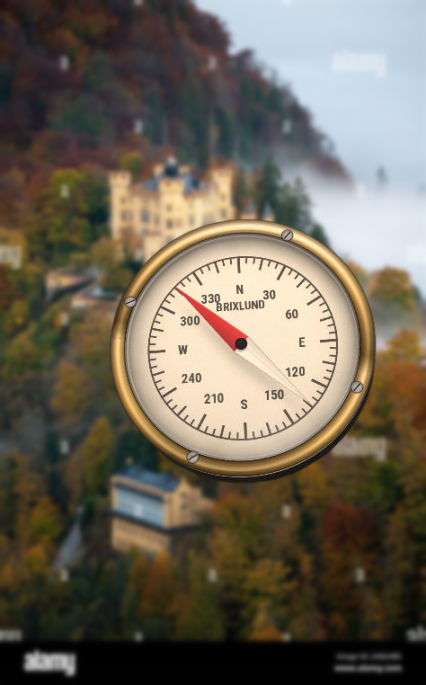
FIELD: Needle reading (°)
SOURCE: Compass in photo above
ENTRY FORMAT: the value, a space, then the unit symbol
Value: 315 °
